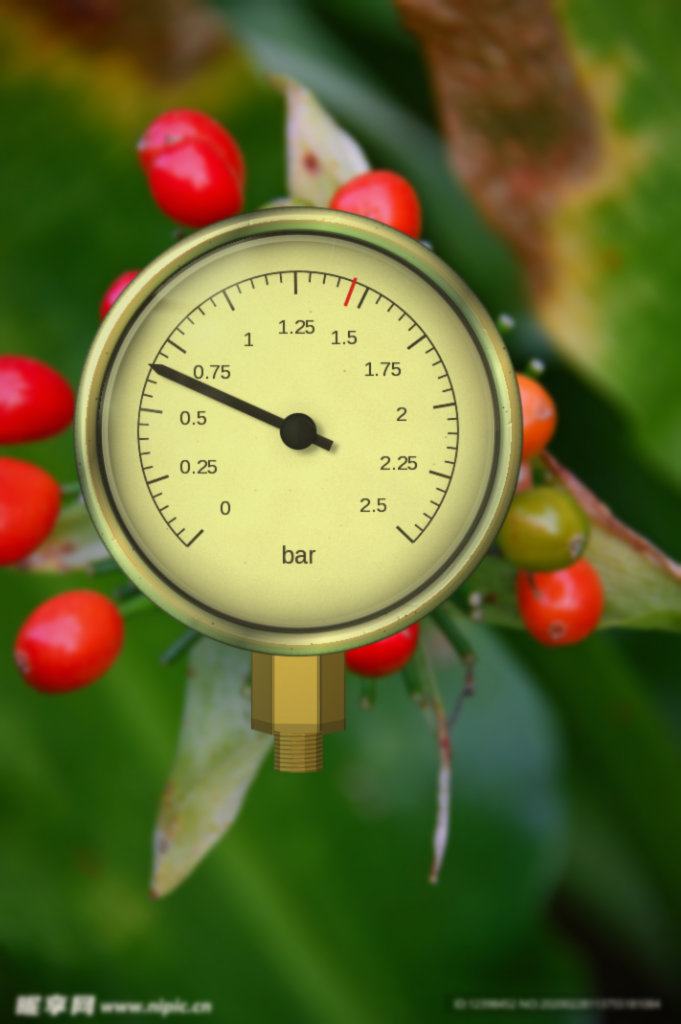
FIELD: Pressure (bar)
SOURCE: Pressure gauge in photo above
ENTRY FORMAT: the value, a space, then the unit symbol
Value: 0.65 bar
